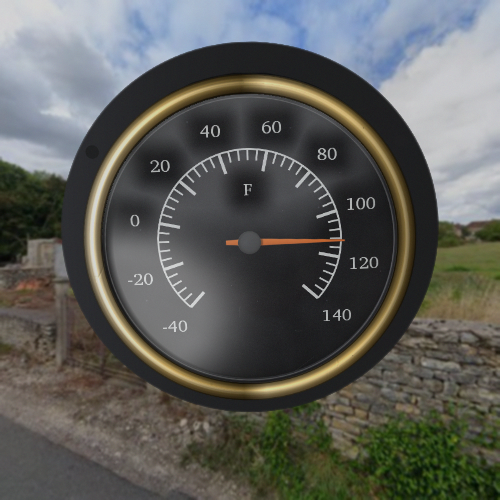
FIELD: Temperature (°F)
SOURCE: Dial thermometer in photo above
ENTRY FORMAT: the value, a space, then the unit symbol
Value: 112 °F
